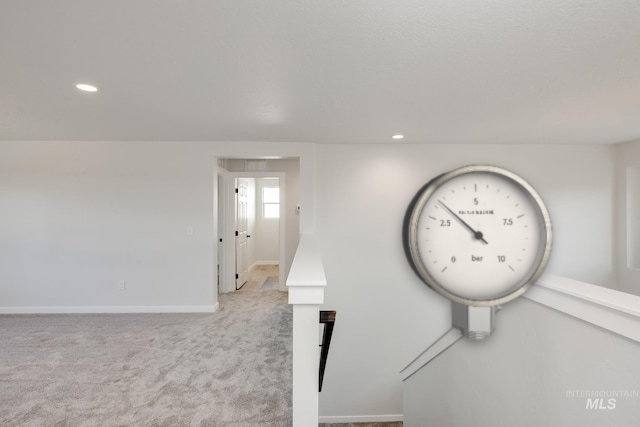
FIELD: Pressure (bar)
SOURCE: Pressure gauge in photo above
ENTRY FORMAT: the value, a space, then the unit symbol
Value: 3.25 bar
